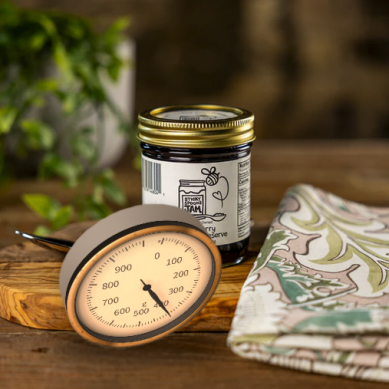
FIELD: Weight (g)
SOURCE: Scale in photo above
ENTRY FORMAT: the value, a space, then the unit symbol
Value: 400 g
